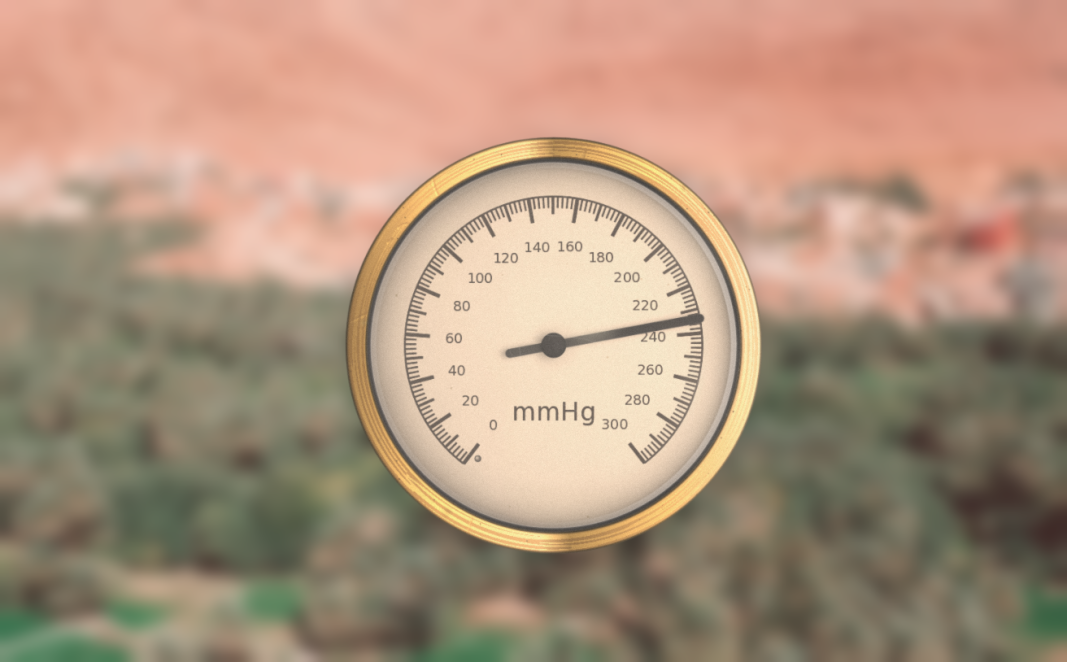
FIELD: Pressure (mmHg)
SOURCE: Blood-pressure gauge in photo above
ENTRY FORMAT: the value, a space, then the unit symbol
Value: 234 mmHg
